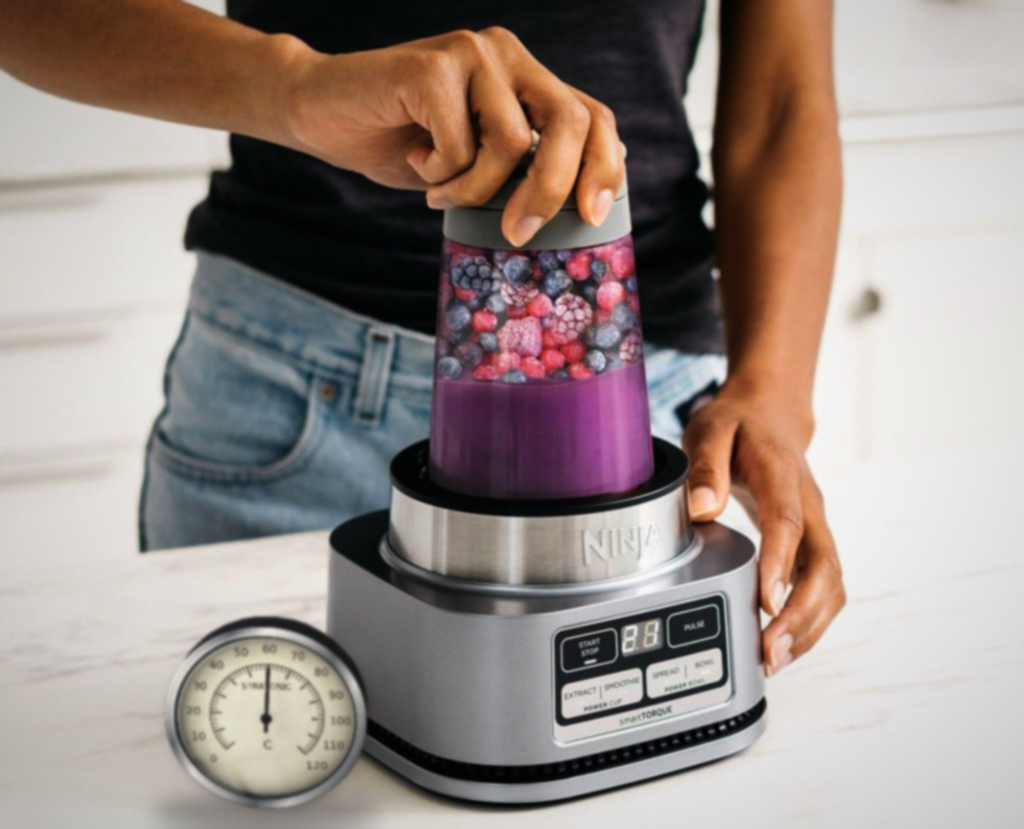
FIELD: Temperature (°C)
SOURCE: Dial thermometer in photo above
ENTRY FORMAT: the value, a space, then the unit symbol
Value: 60 °C
